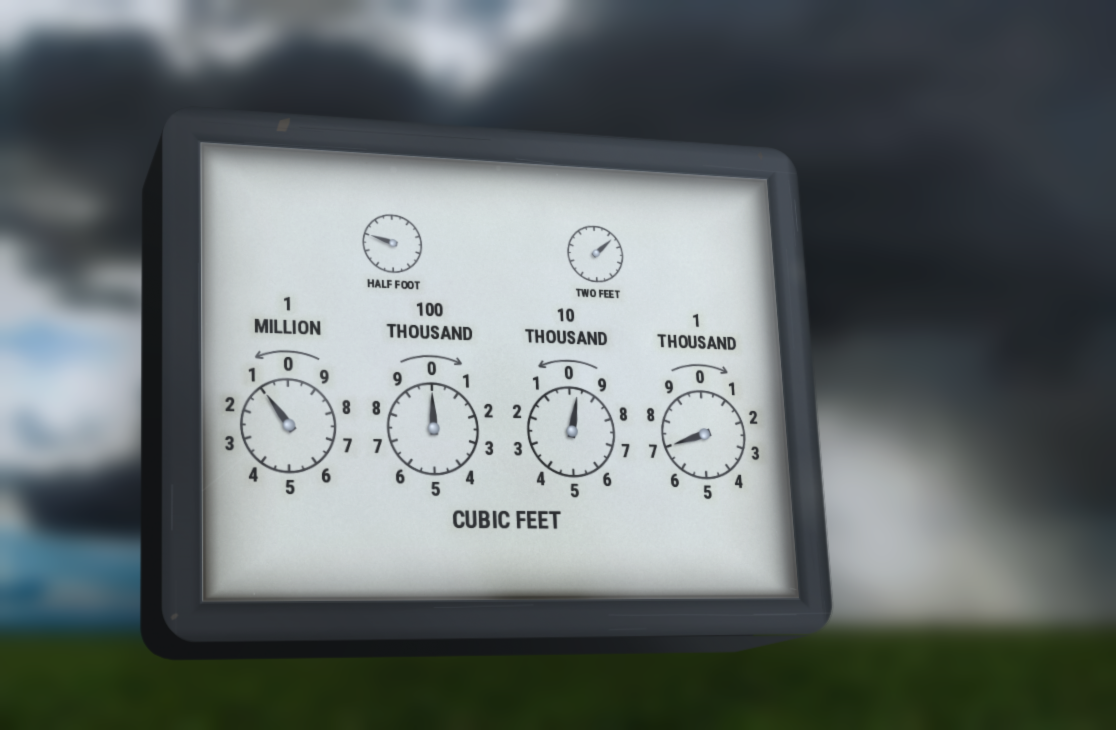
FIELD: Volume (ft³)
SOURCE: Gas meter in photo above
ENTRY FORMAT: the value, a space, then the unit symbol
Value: 99700 ft³
